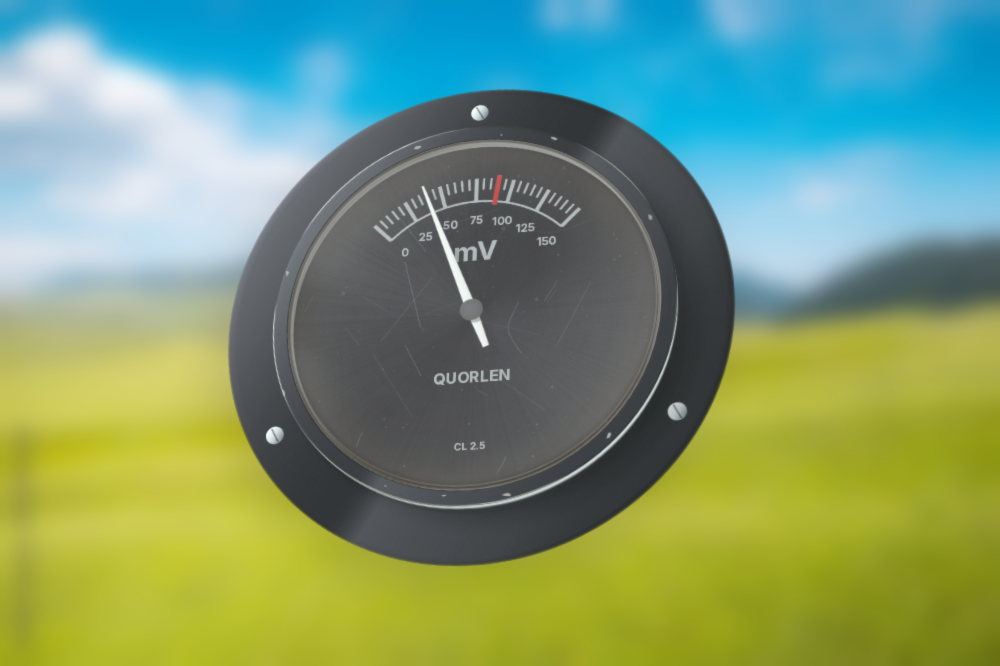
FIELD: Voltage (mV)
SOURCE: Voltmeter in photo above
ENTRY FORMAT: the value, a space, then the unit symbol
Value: 40 mV
